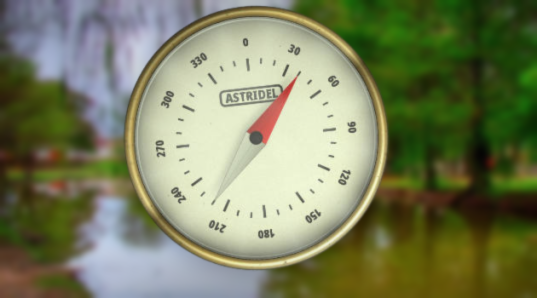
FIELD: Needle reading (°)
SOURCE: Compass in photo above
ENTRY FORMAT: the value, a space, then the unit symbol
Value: 40 °
